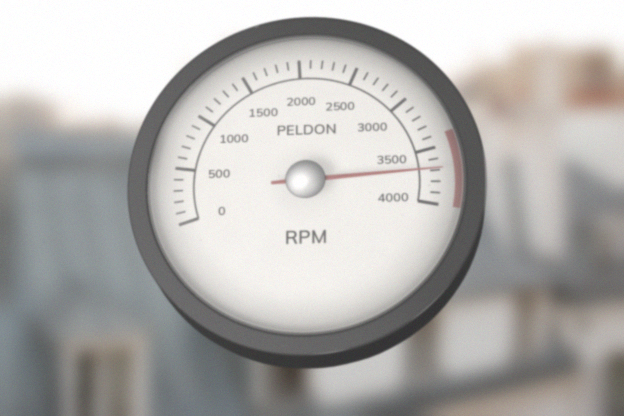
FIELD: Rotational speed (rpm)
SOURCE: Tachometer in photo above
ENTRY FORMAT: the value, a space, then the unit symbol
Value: 3700 rpm
